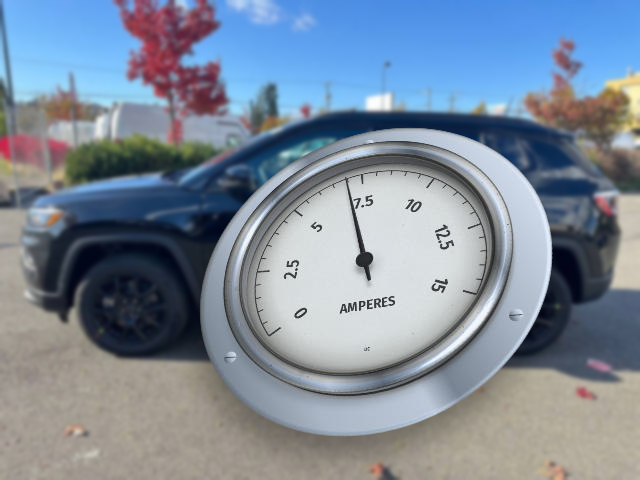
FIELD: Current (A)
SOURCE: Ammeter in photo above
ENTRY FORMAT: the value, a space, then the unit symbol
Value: 7 A
